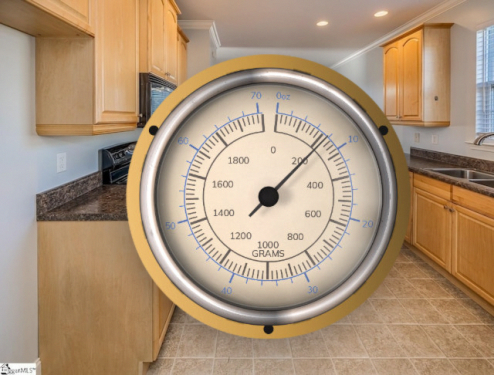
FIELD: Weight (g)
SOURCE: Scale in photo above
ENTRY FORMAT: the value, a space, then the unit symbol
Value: 220 g
